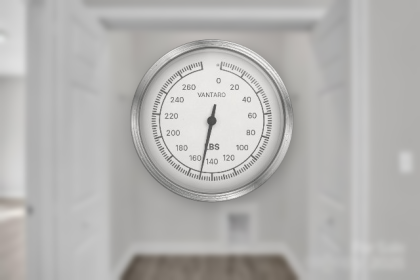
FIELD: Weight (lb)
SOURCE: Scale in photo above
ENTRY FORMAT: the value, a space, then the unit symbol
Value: 150 lb
